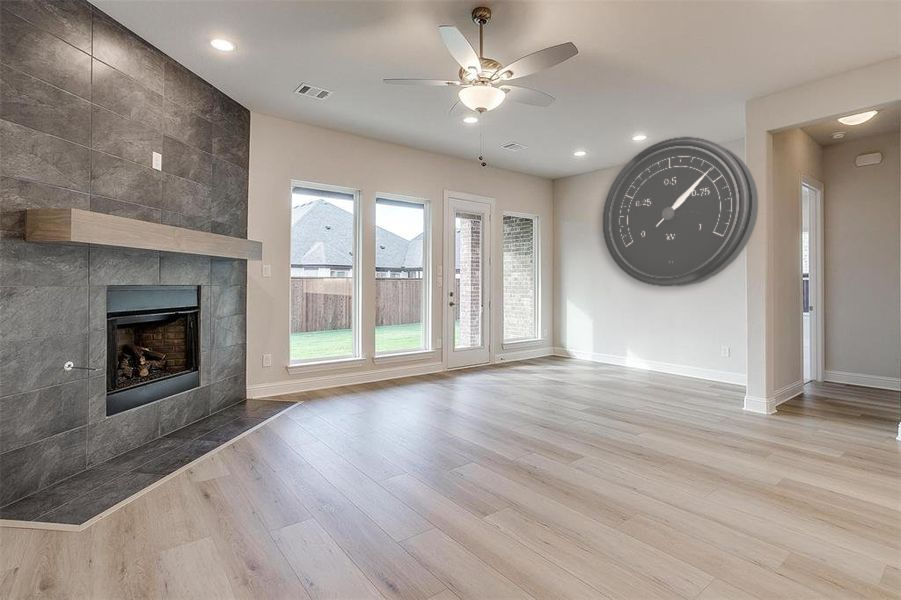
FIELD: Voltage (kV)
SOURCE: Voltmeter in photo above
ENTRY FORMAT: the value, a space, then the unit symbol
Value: 0.7 kV
